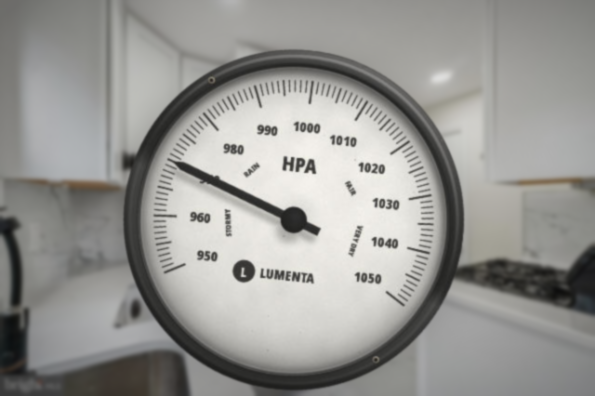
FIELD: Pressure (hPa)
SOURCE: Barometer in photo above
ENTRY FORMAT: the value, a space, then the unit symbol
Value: 970 hPa
